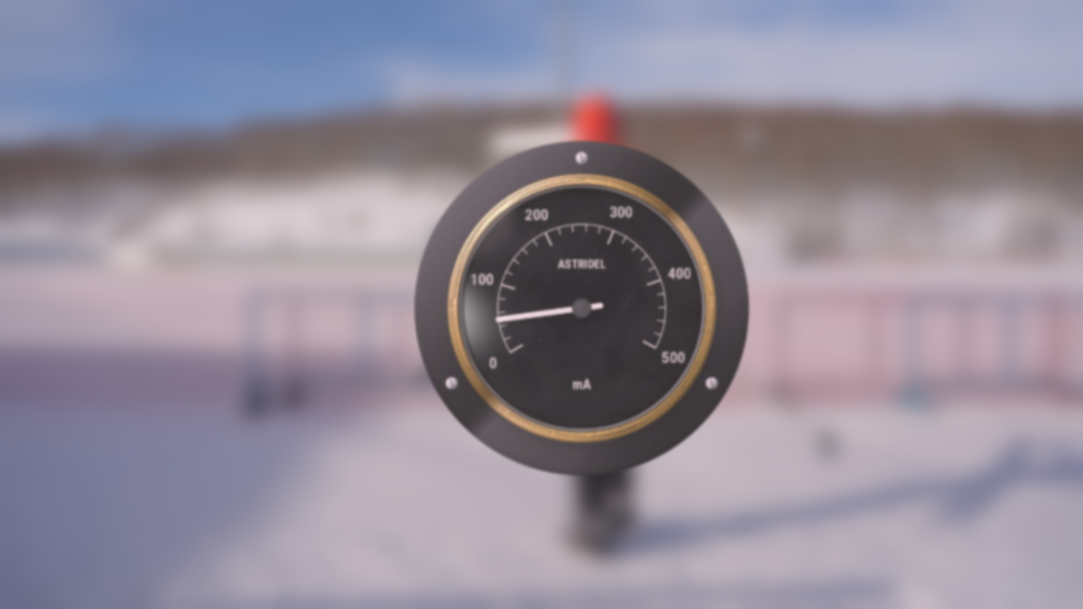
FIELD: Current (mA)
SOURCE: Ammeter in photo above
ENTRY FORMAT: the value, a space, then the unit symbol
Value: 50 mA
